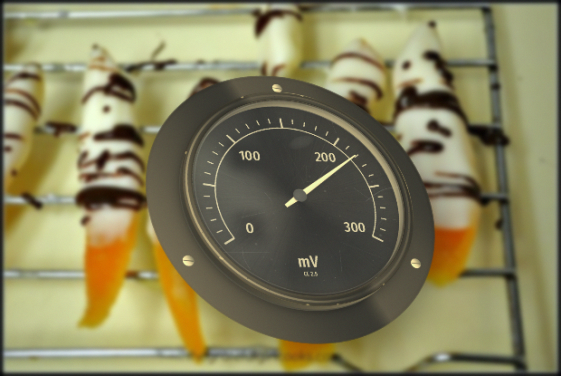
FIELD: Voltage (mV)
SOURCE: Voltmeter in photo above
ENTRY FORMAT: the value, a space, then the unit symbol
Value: 220 mV
